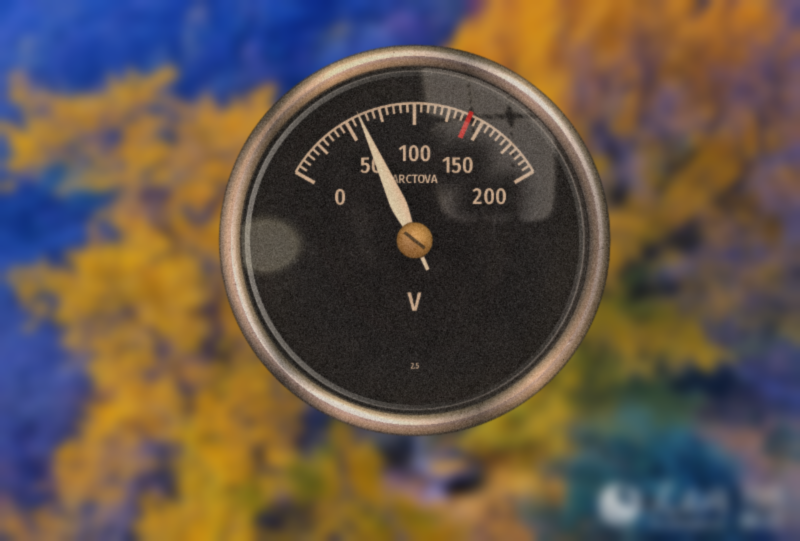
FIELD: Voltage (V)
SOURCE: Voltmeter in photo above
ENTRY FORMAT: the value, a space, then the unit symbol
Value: 60 V
